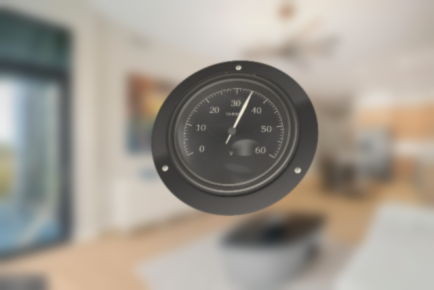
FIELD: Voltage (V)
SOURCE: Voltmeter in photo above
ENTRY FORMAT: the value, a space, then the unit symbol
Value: 35 V
